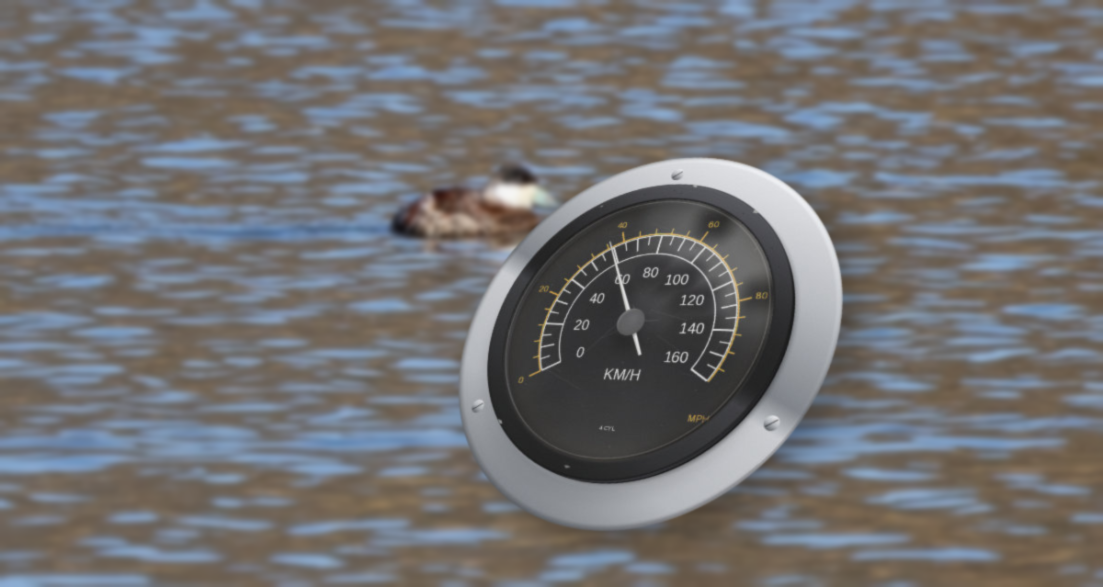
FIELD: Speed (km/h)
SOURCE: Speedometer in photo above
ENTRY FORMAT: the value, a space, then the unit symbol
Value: 60 km/h
